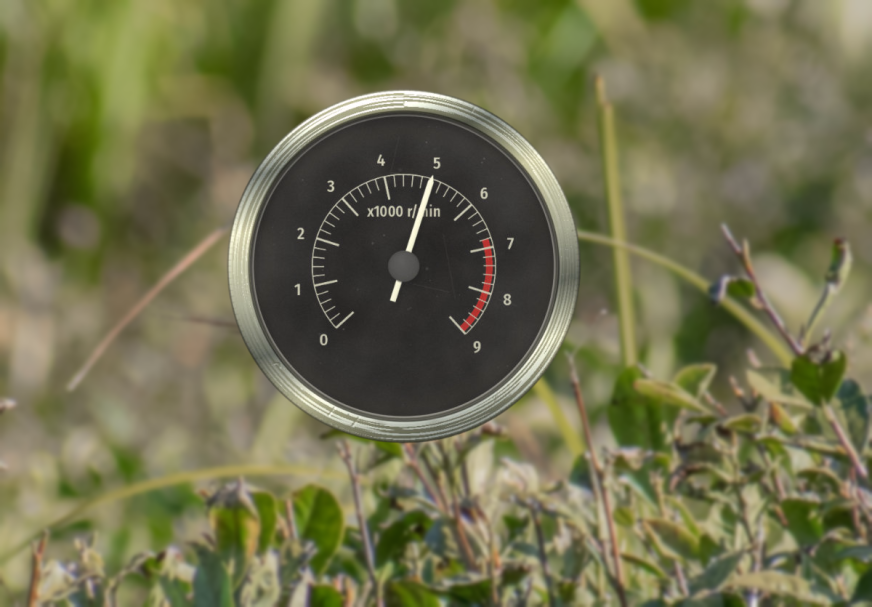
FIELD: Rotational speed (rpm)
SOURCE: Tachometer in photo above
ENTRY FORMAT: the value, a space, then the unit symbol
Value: 5000 rpm
